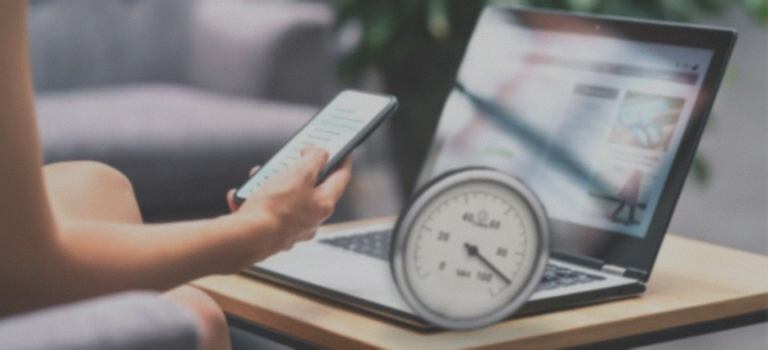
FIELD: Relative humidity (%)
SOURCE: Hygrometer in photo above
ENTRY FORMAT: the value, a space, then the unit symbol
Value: 92 %
